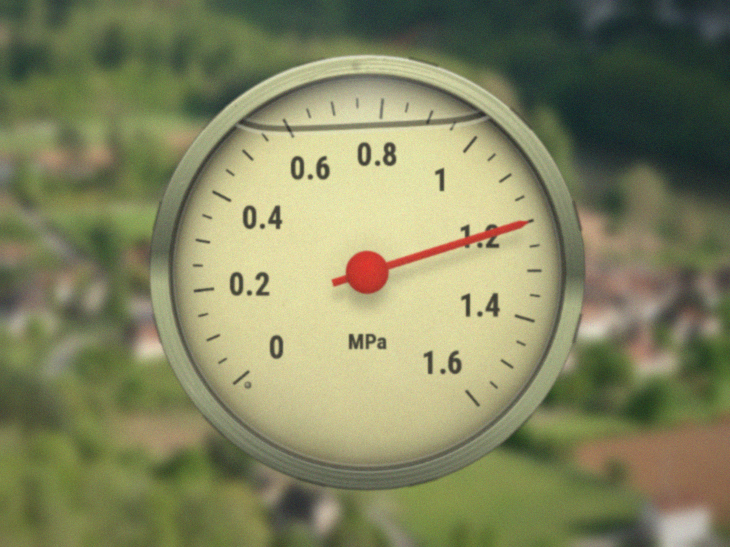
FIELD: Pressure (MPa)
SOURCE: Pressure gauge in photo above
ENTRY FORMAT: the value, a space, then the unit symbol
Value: 1.2 MPa
